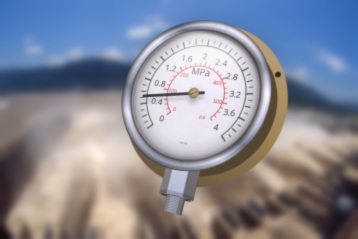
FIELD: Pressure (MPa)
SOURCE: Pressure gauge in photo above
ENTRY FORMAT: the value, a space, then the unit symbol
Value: 0.5 MPa
